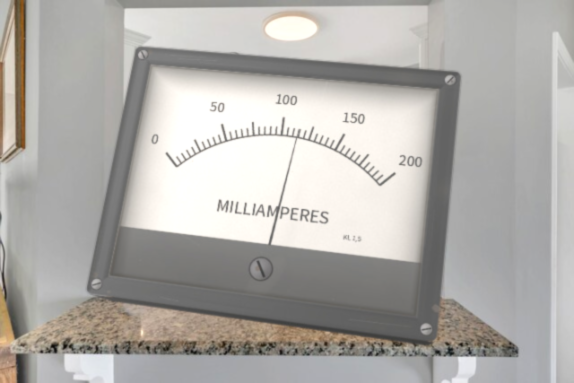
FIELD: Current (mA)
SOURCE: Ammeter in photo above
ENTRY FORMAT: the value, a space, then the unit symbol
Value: 115 mA
